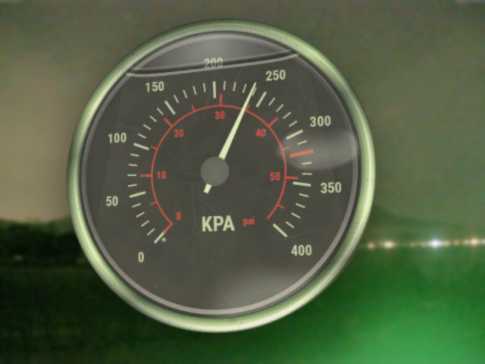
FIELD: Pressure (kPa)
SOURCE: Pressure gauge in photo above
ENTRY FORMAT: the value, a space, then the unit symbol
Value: 240 kPa
